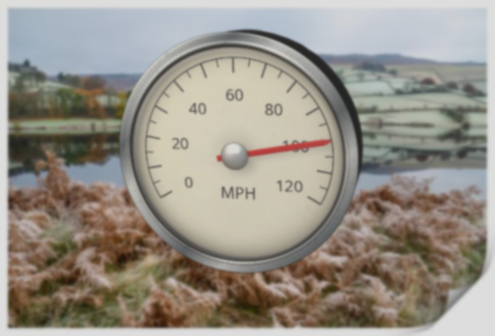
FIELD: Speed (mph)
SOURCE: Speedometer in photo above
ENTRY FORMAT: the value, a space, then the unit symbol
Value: 100 mph
